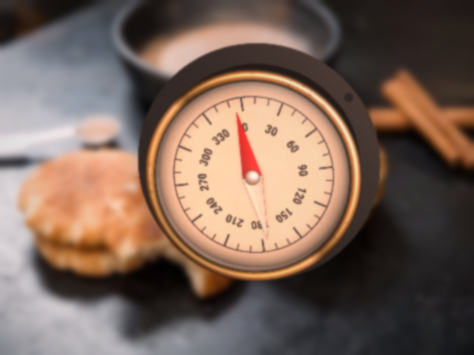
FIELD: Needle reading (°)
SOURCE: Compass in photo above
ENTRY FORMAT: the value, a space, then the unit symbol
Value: 355 °
